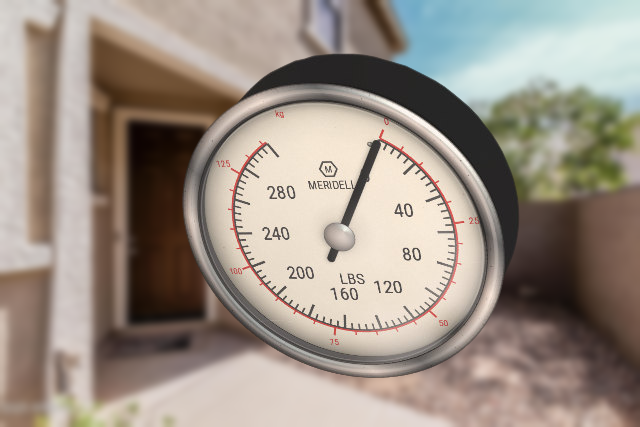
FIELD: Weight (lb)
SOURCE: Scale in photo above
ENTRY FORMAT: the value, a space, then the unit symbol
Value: 0 lb
